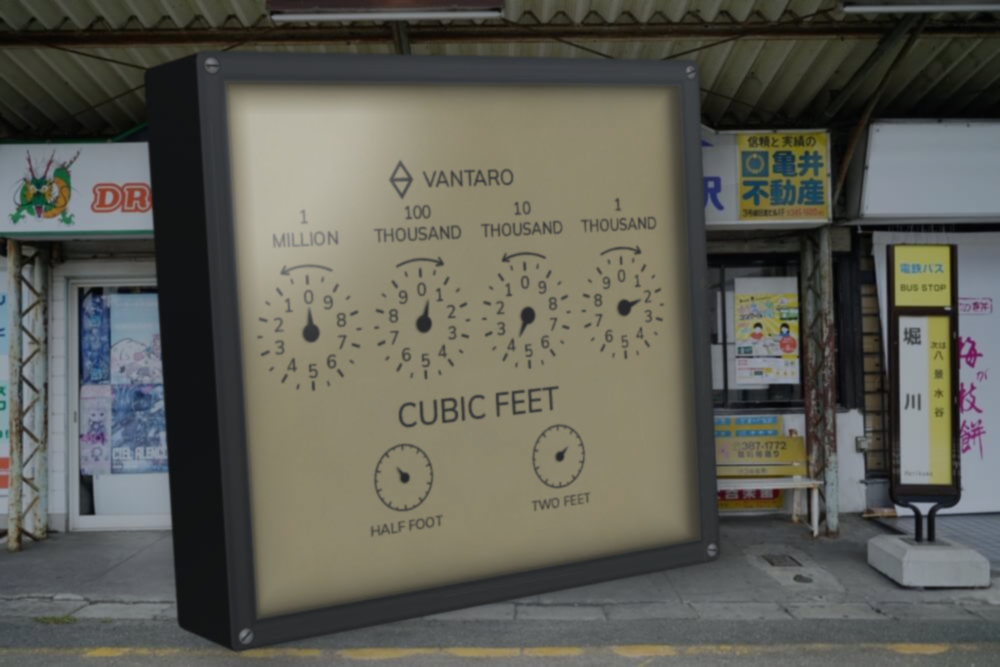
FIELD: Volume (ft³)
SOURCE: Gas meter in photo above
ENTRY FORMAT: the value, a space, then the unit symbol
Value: 4200 ft³
